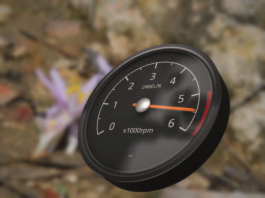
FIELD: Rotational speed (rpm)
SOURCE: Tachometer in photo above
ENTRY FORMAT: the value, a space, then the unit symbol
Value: 5500 rpm
